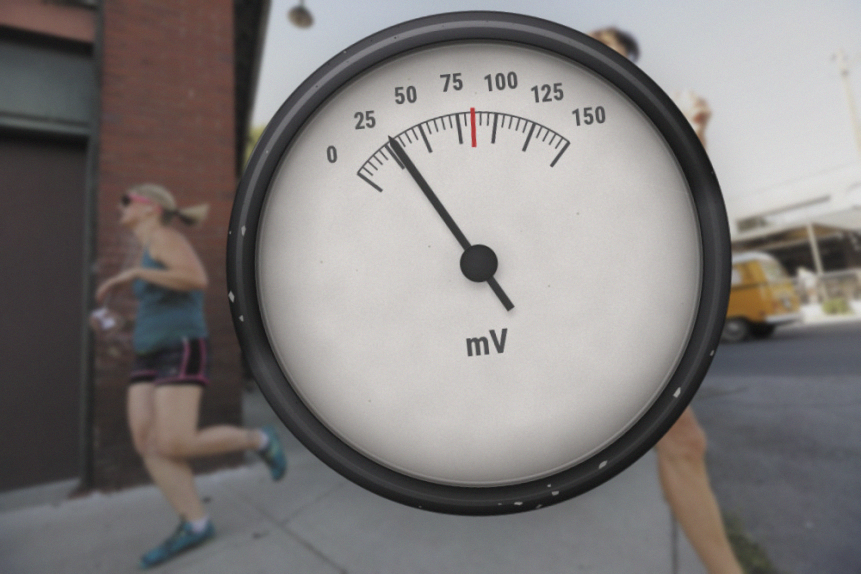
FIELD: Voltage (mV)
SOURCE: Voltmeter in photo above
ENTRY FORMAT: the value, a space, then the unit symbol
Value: 30 mV
